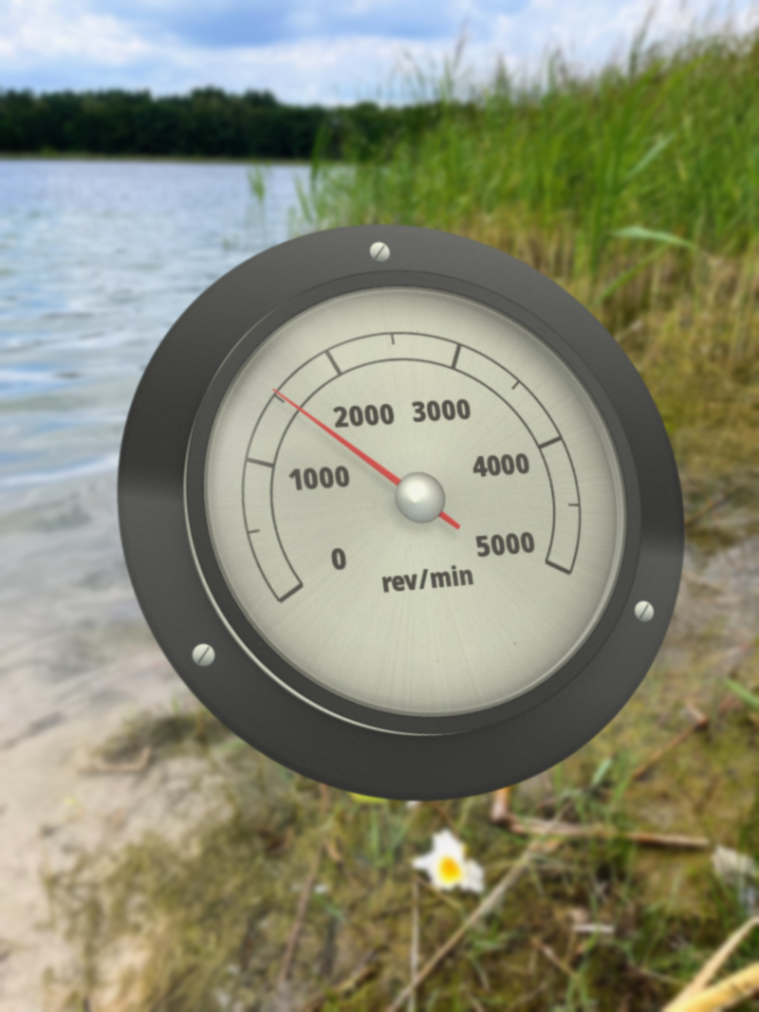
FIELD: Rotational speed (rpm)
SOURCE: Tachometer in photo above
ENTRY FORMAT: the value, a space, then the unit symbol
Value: 1500 rpm
